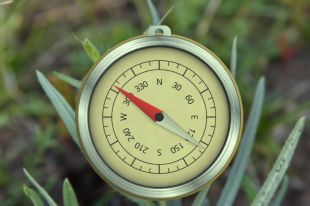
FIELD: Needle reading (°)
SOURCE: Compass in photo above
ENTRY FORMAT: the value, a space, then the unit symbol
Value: 305 °
